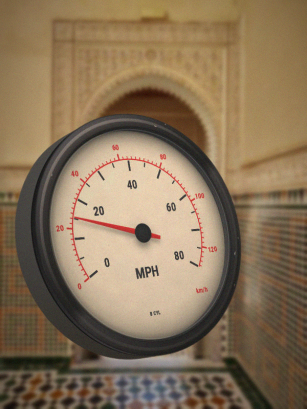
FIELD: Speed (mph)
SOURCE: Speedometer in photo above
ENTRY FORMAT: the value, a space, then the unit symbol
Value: 15 mph
